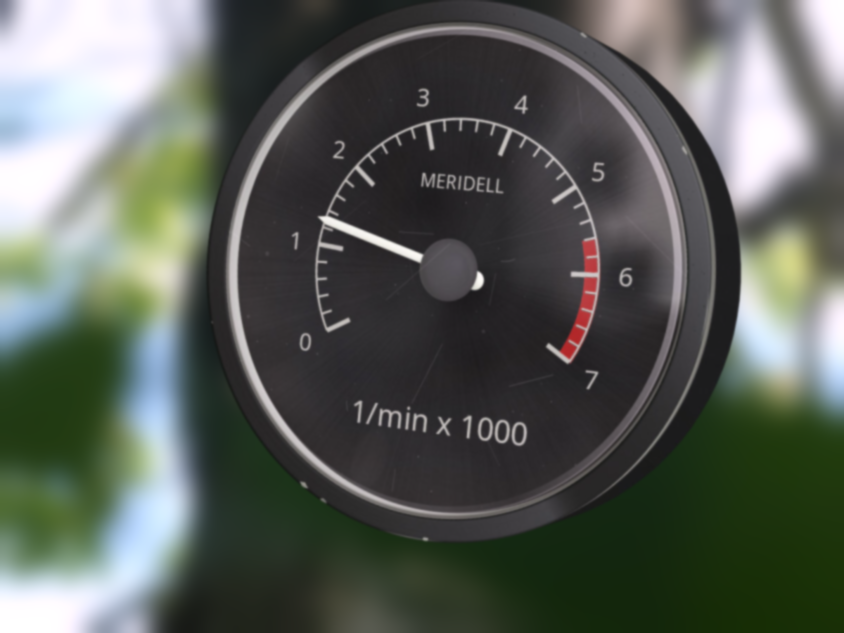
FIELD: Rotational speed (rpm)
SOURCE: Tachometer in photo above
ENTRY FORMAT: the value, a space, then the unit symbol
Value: 1300 rpm
